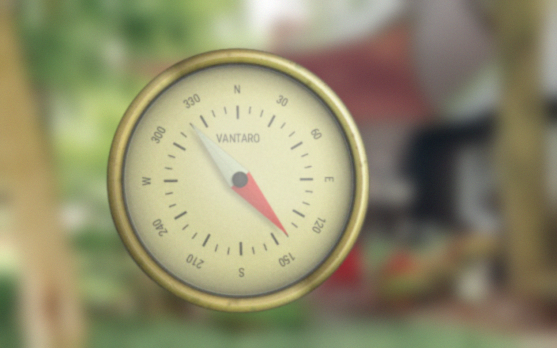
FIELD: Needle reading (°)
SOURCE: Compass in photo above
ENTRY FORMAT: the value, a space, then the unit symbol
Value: 140 °
